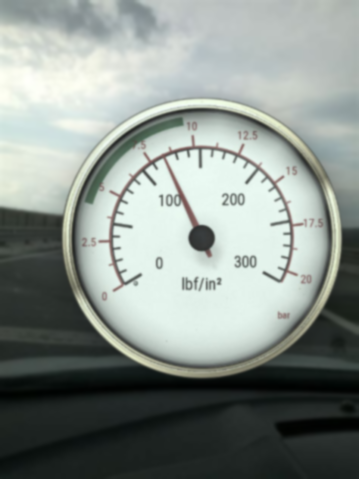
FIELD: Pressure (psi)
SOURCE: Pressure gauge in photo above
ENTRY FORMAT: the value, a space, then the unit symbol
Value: 120 psi
